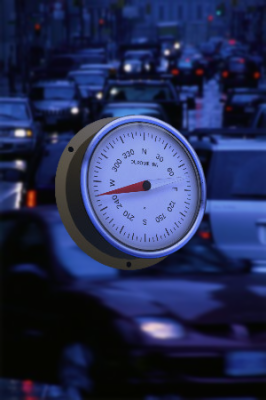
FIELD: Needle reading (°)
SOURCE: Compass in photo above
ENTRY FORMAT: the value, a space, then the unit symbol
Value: 255 °
